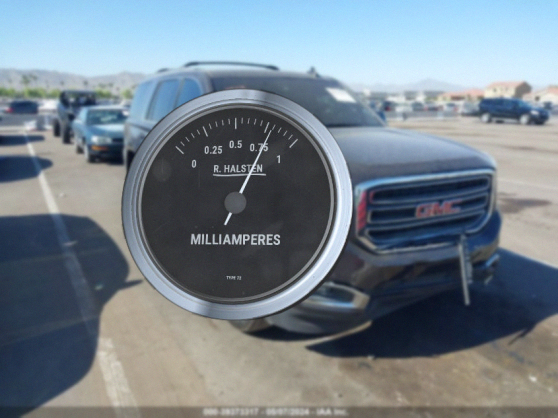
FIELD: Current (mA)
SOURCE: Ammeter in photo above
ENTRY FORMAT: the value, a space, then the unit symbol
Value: 0.8 mA
